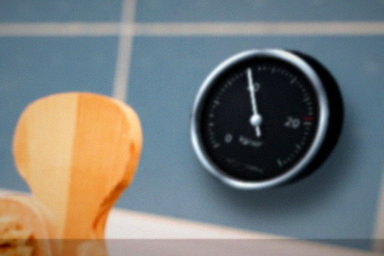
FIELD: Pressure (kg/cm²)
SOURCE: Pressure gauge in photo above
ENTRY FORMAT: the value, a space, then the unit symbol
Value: 10 kg/cm²
